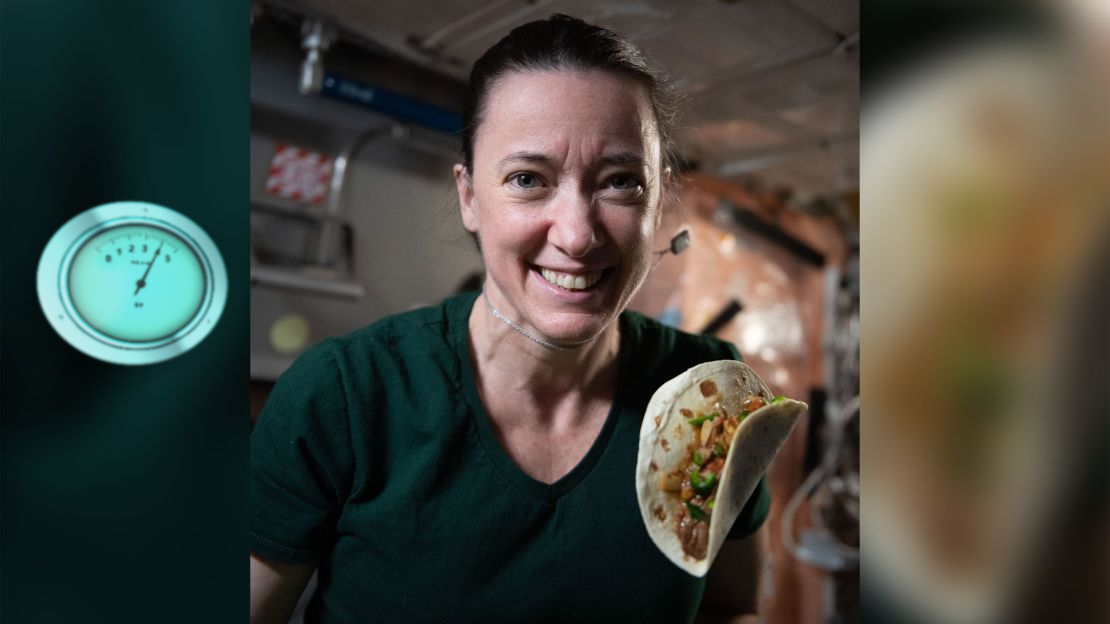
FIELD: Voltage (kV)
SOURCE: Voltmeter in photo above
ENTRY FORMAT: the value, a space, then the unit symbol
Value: 4 kV
